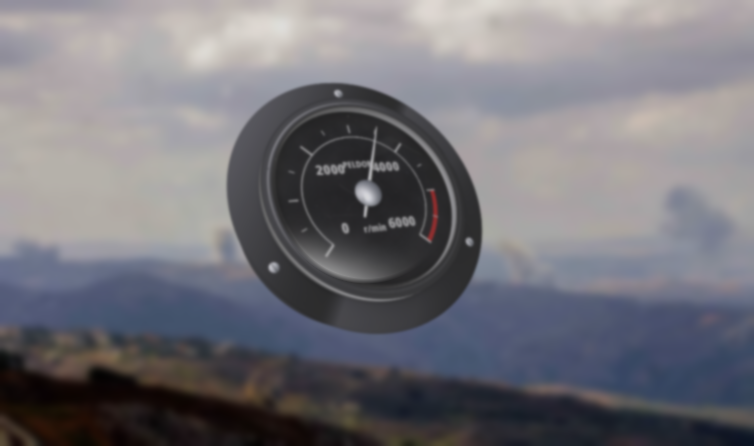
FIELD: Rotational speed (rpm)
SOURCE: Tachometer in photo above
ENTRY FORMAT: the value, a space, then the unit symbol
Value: 3500 rpm
